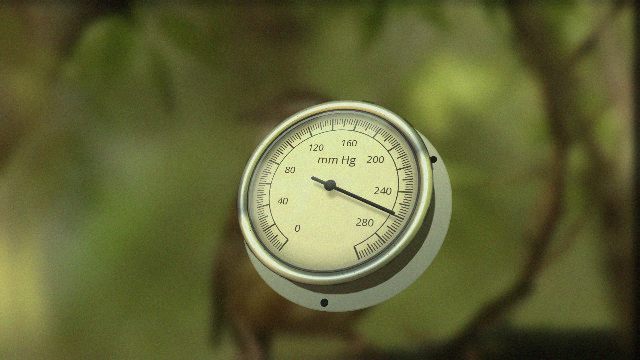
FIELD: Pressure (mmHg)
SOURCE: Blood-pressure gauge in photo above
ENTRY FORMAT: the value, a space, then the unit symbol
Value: 260 mmHg
